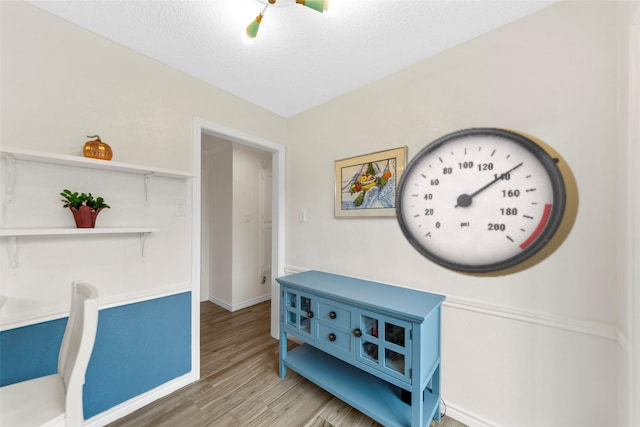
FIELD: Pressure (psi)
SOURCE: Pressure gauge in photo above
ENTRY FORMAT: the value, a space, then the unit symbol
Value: 140 psi
